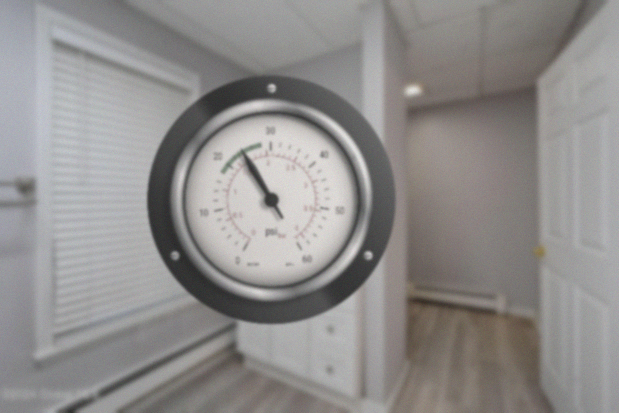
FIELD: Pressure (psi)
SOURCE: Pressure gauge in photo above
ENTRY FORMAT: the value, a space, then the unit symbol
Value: 24 psi
